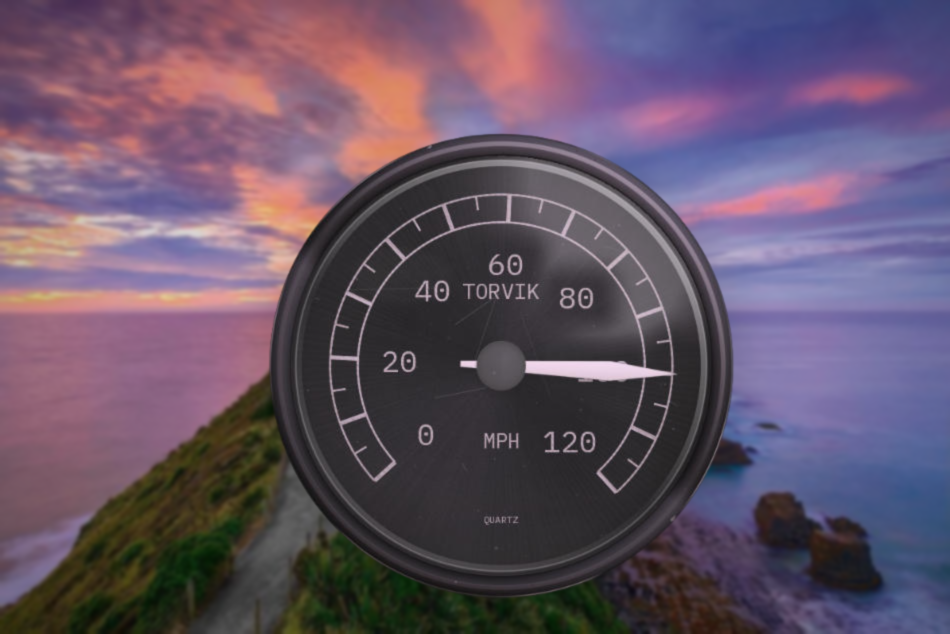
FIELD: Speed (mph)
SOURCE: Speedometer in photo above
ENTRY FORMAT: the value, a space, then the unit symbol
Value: 100 mph
